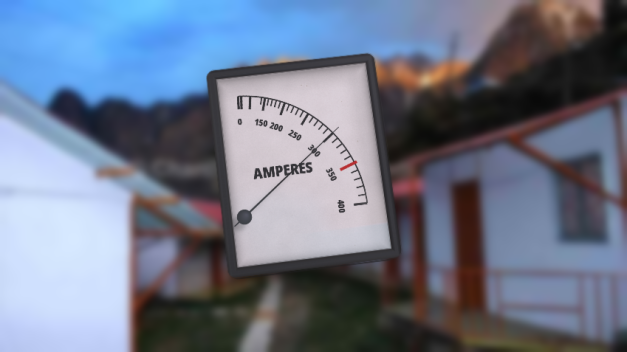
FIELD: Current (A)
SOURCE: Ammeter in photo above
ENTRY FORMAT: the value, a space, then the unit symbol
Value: 300 A
